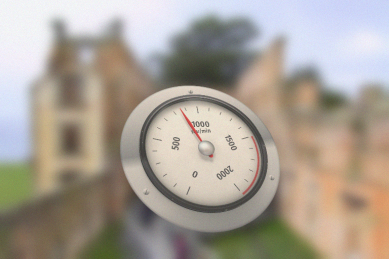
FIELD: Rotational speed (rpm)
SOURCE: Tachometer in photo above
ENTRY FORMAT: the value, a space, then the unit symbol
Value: 850 rpm
